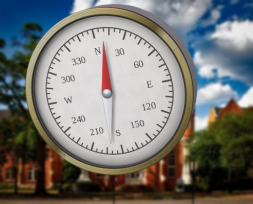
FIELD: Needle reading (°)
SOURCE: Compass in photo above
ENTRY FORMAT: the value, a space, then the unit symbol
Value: 10 °
